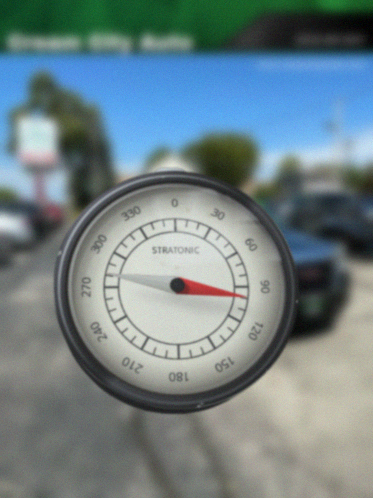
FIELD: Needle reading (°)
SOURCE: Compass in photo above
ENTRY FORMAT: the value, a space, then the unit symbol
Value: 100 °
